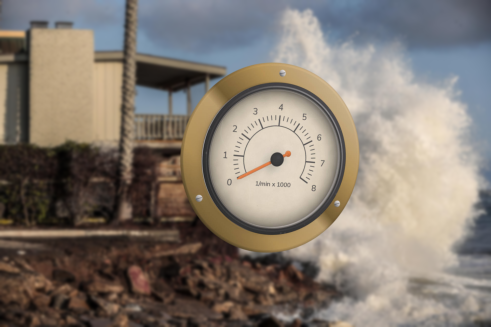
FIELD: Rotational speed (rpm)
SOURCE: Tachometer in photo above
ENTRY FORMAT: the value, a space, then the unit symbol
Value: 0 rpm
